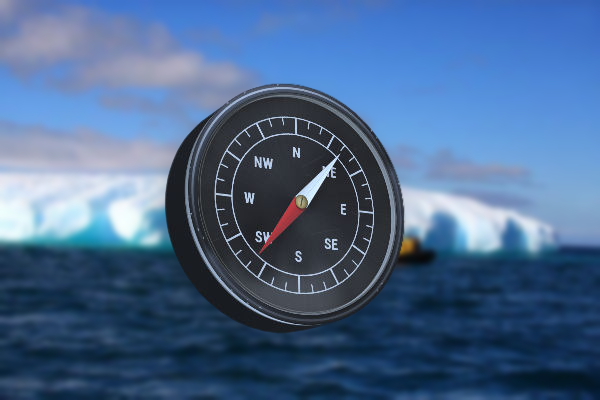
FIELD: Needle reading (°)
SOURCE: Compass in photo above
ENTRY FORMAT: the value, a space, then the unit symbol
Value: 220 °
